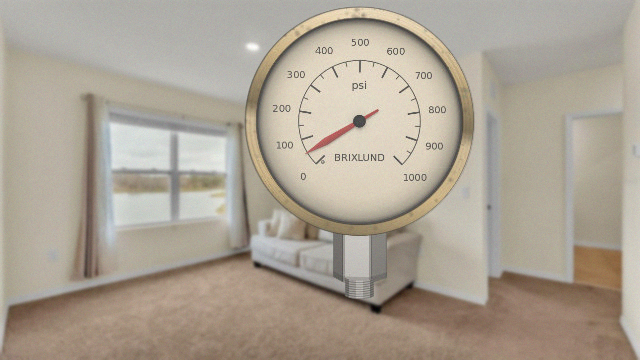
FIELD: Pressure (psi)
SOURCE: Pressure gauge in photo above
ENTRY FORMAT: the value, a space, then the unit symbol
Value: 50 psi
